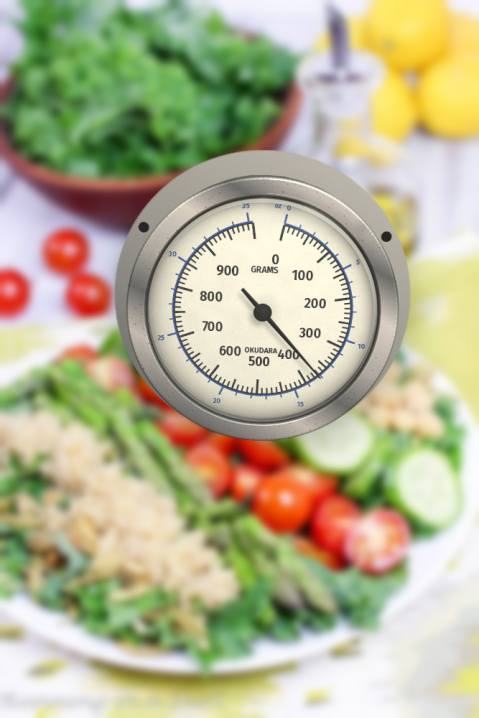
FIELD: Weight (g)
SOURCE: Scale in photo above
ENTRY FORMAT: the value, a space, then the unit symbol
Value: 370 g
